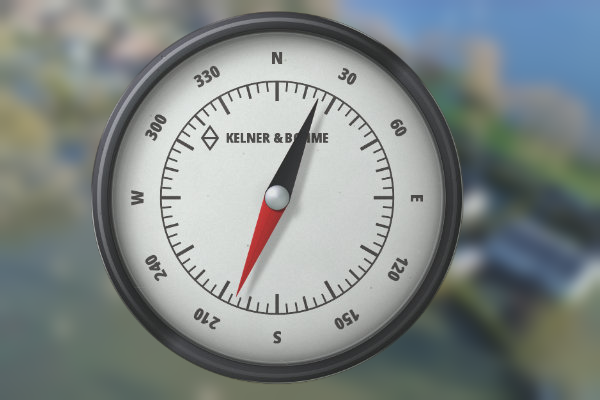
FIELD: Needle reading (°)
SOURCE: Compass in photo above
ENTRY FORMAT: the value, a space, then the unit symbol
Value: 202.5 °
